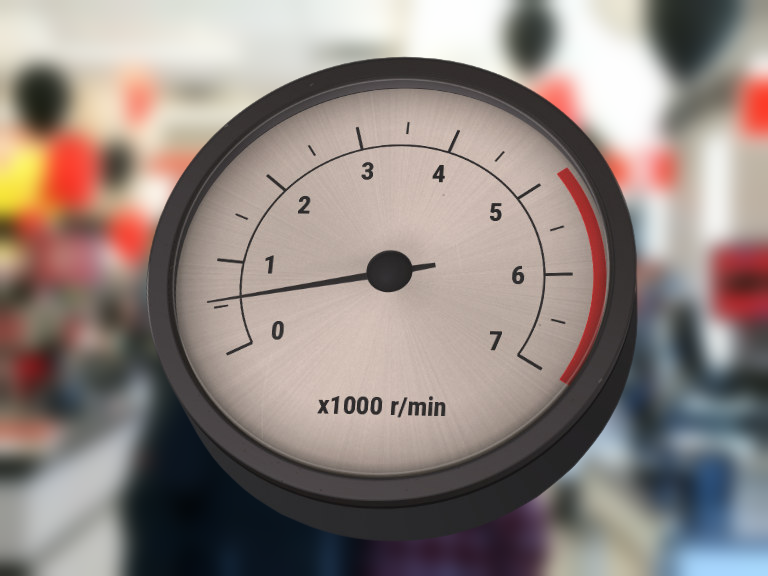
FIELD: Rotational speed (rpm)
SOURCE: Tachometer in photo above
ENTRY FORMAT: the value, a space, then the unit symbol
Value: 500 rpm
